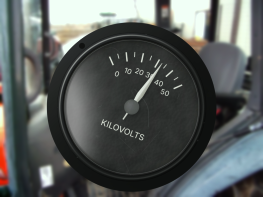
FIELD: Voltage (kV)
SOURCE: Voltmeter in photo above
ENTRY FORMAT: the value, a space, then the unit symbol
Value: 32.5 kV
